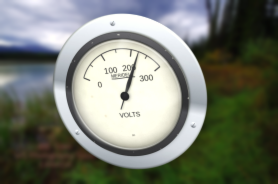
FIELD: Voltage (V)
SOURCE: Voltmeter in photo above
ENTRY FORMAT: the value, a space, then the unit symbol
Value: 225 V
